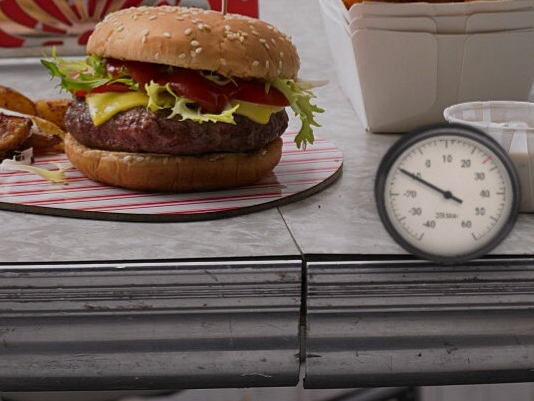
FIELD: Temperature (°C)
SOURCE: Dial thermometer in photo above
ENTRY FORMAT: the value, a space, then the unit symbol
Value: -10 °C
